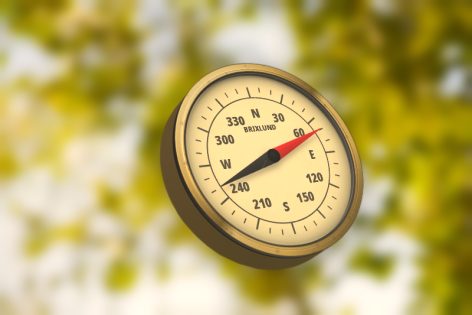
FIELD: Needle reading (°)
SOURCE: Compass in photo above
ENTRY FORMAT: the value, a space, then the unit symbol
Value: 70 °
